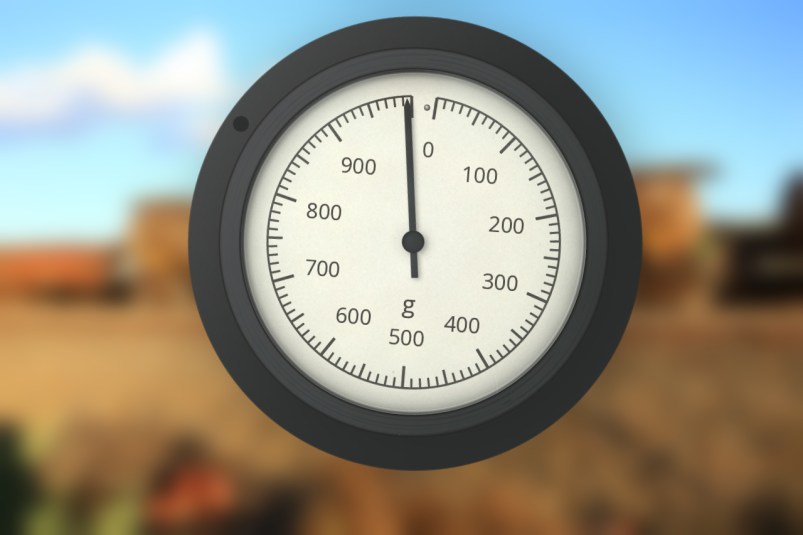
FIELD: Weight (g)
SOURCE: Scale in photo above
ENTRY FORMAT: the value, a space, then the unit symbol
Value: 995 g
